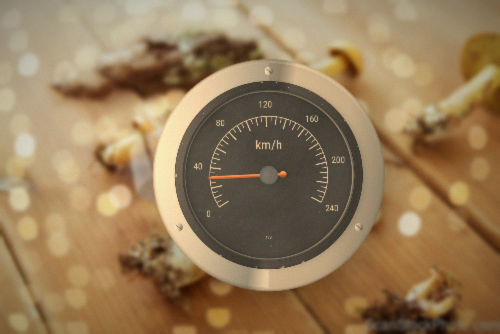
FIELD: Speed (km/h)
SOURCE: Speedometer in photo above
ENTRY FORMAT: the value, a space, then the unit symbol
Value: 30 km/h
